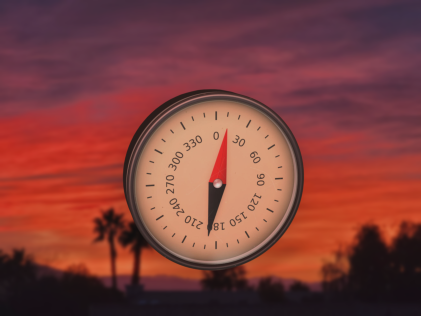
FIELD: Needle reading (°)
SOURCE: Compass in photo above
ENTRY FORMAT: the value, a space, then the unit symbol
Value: 10 °
